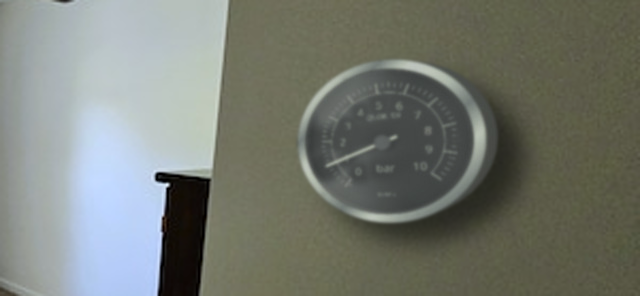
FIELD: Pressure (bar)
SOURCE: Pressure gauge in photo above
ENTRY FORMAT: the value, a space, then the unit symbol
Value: 1 bar
